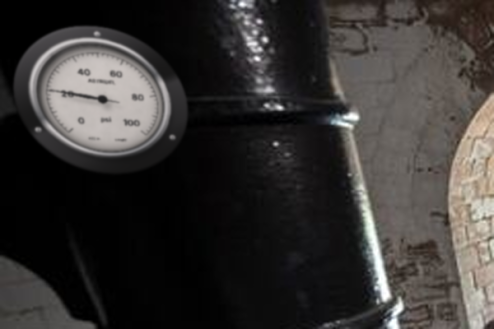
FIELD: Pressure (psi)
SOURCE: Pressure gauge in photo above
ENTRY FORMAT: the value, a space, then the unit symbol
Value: 20 psi
